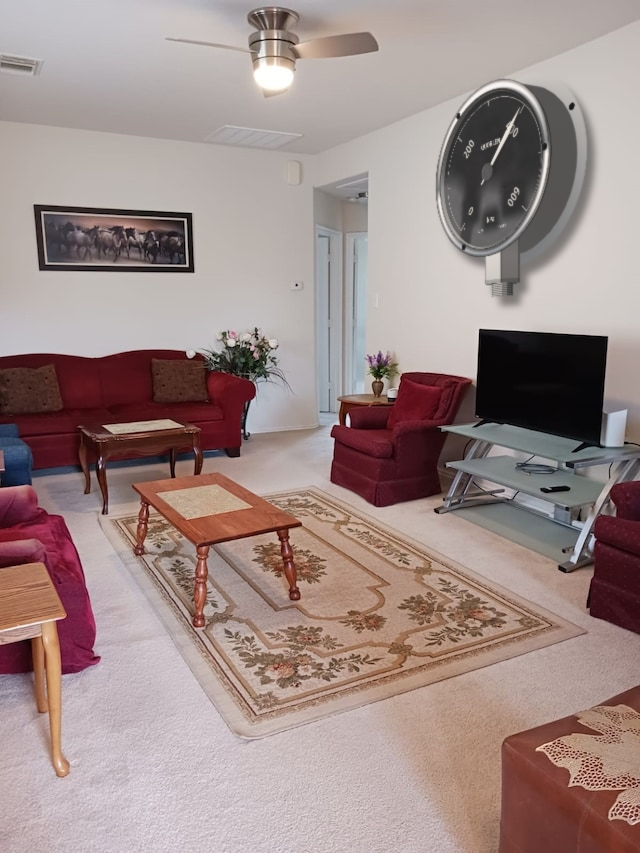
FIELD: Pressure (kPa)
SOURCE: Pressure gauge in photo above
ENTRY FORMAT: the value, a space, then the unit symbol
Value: 400 kPa
